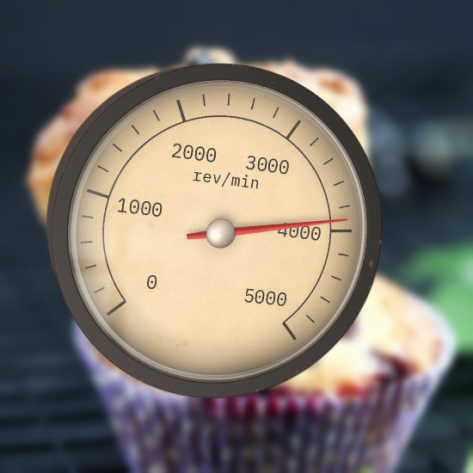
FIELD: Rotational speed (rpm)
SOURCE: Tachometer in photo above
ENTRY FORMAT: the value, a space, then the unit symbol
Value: 3900 rpm
